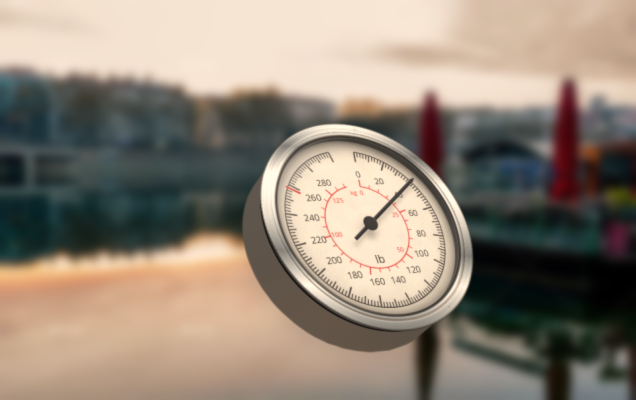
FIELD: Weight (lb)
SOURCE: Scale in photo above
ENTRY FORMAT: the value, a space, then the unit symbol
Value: 40 lb
